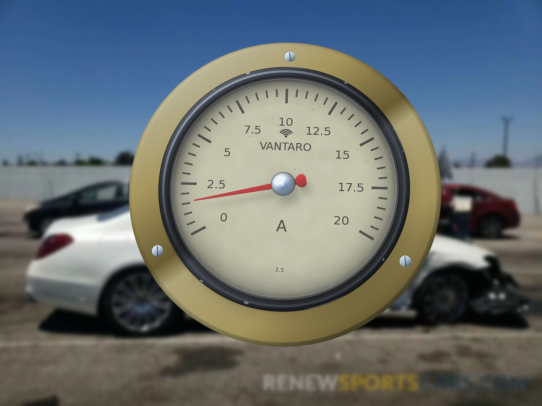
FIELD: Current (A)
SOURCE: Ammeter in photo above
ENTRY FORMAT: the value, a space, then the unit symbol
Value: 1.5 A
